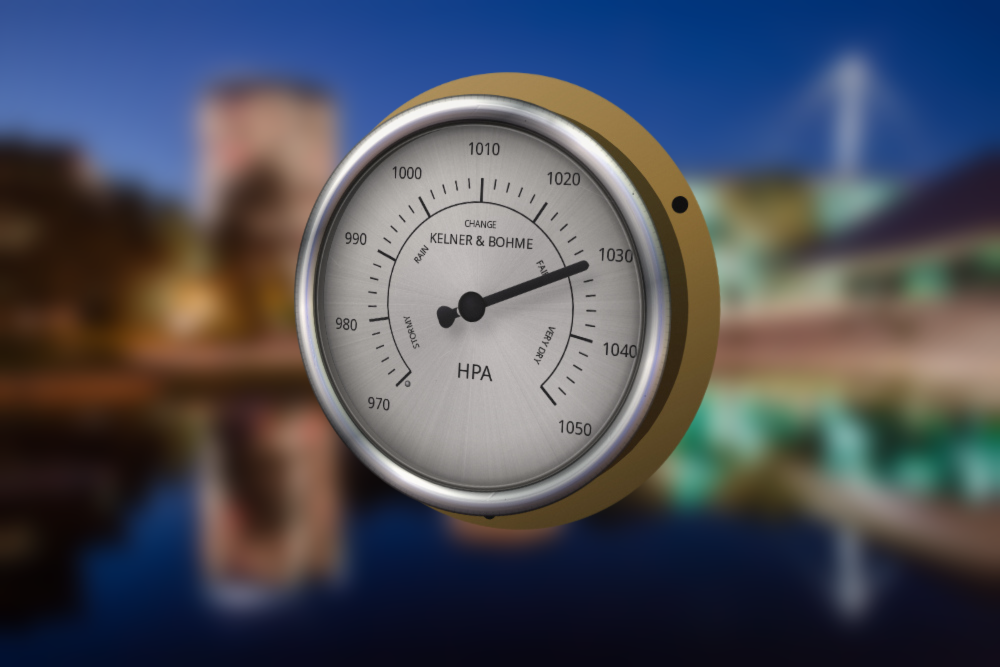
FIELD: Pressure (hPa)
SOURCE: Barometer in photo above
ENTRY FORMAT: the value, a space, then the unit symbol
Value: 1030 hPa
